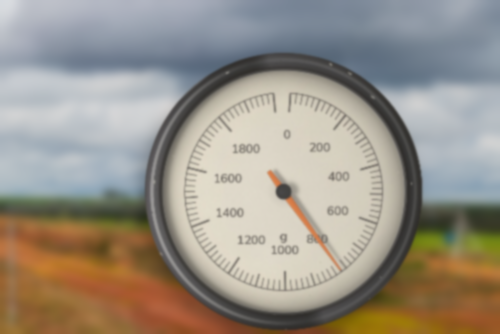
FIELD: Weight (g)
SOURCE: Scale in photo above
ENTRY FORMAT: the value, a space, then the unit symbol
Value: 800 g
